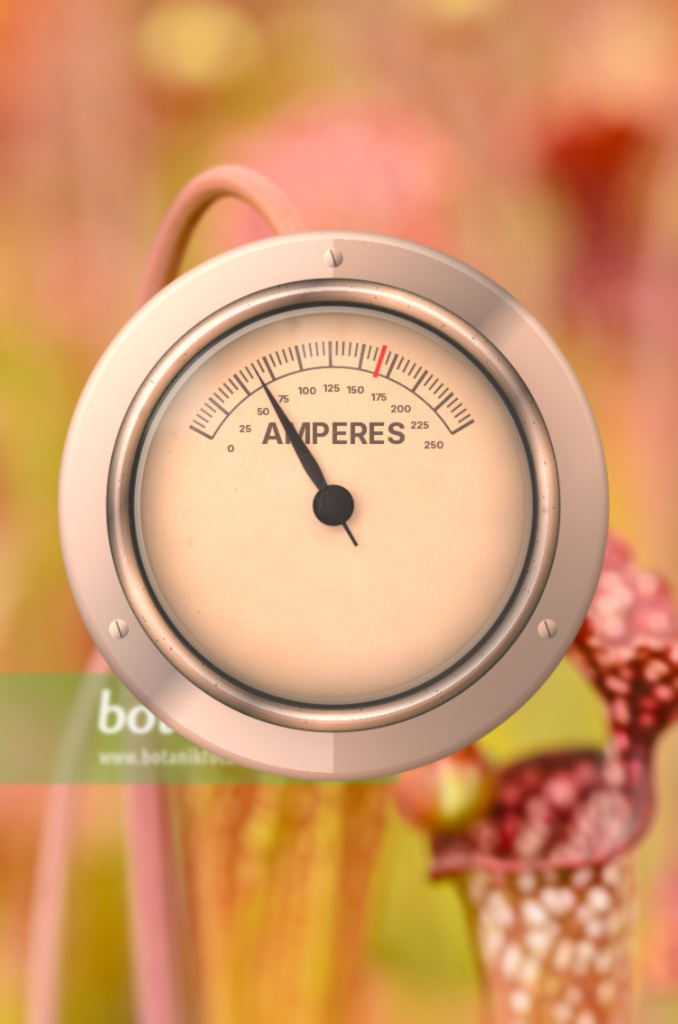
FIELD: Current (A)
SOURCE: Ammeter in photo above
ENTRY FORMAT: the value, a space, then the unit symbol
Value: 65 A
